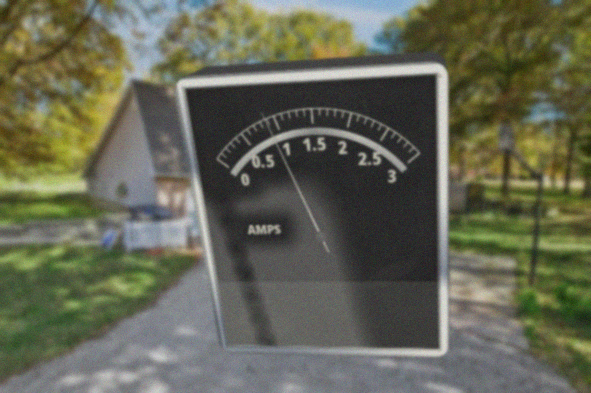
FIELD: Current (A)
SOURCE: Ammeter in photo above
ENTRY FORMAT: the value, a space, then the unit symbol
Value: 0.9 A
